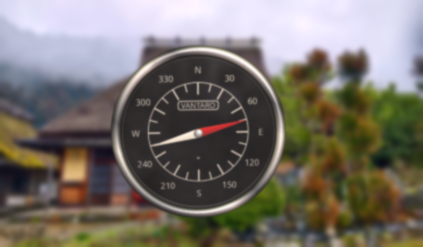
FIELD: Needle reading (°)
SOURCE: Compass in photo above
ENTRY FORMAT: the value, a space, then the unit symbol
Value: 75 °
